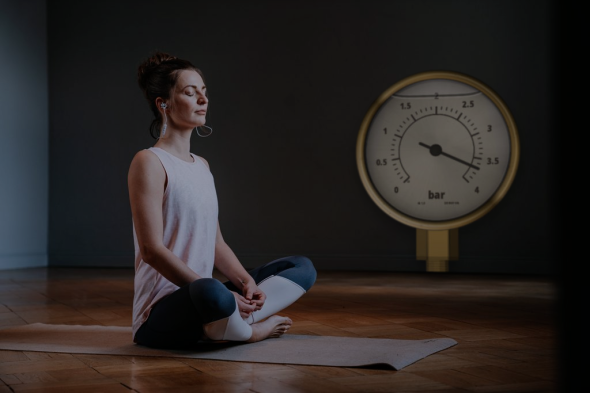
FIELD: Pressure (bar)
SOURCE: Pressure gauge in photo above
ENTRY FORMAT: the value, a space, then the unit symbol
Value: 3.7 bar
